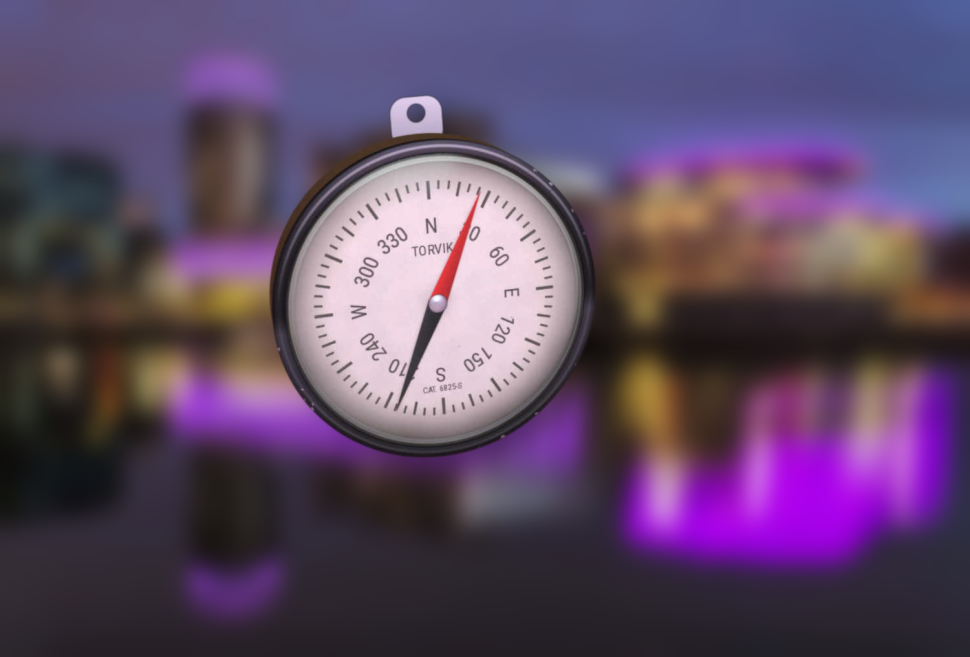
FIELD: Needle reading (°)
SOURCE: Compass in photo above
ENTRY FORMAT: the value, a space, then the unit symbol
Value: 25 °
